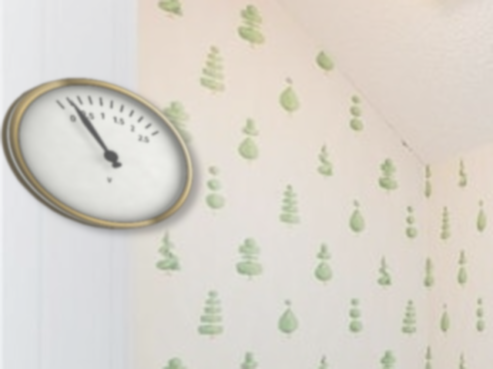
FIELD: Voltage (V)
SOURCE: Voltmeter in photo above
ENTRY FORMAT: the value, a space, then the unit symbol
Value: 0.25 V
